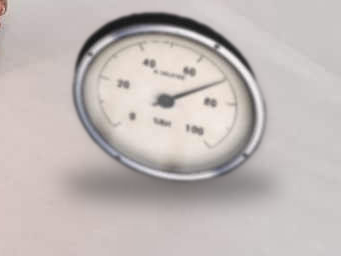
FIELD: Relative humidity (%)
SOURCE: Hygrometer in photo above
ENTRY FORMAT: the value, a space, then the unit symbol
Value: 70 %
